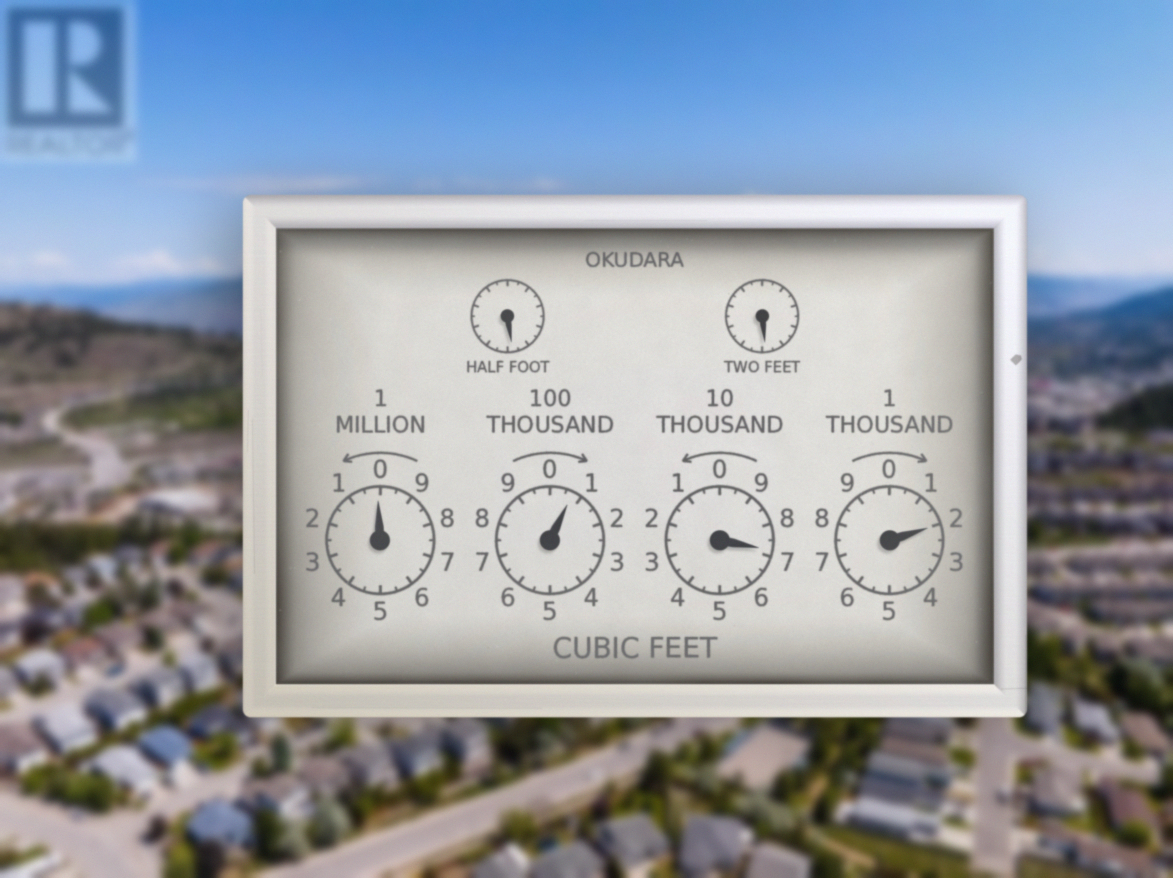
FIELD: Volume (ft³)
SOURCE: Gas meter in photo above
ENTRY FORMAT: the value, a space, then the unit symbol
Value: 7200 ft³
